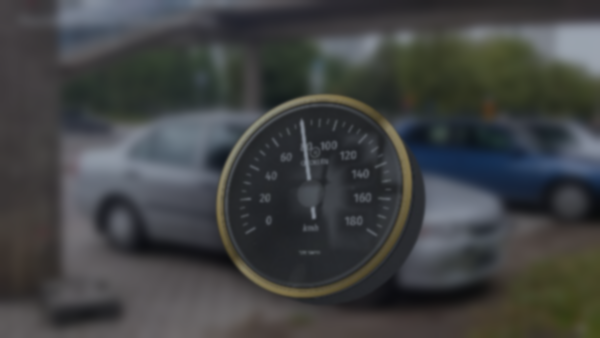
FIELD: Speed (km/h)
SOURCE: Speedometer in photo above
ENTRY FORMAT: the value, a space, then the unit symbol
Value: 80 km/h
